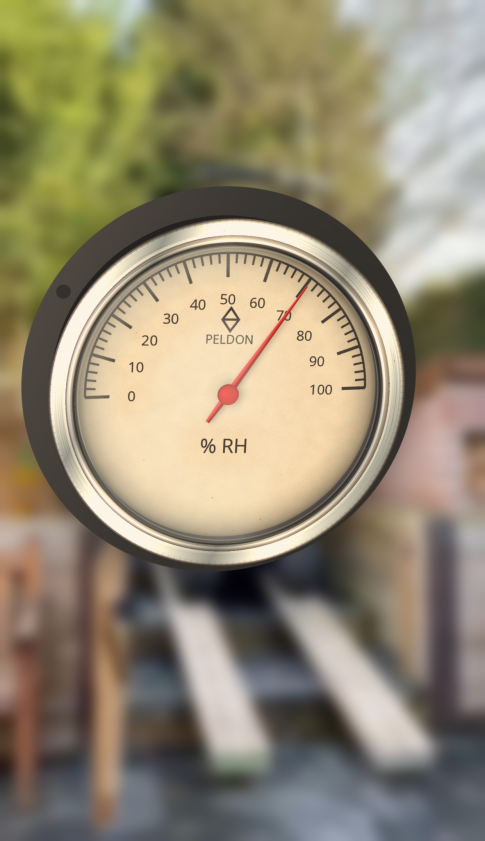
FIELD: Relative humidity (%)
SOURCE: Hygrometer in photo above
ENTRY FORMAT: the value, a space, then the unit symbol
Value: 70 %
